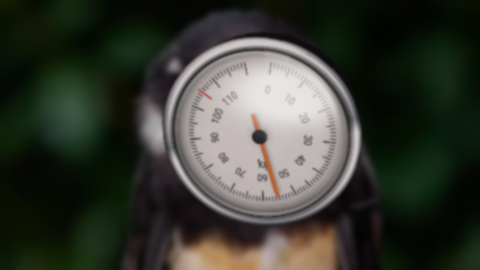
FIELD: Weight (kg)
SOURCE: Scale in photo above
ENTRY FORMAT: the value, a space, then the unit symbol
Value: 55 kg
